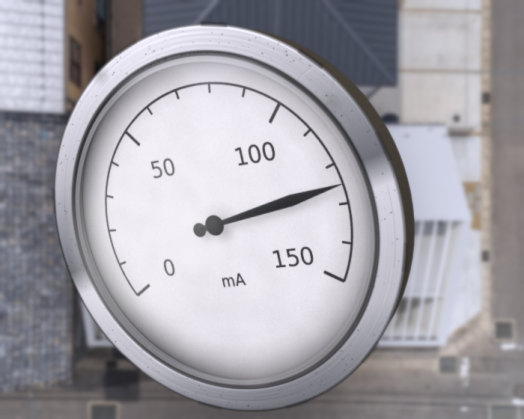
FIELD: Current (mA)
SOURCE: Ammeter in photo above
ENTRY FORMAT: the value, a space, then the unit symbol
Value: 125 mA
